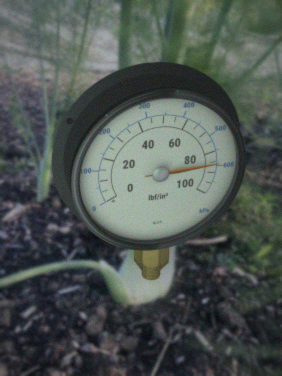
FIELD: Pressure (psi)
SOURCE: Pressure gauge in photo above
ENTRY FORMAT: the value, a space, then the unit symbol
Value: 85 psi
